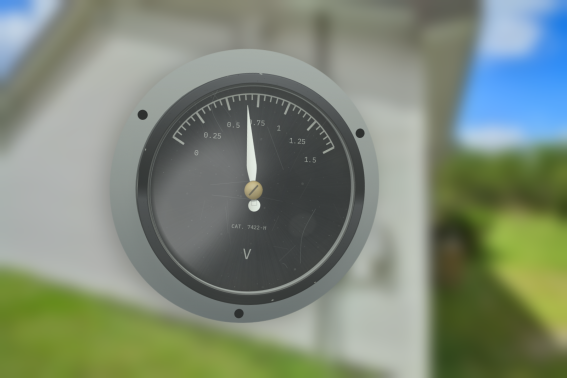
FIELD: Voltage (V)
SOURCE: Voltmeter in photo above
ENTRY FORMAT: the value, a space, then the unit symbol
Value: 0.65 V
